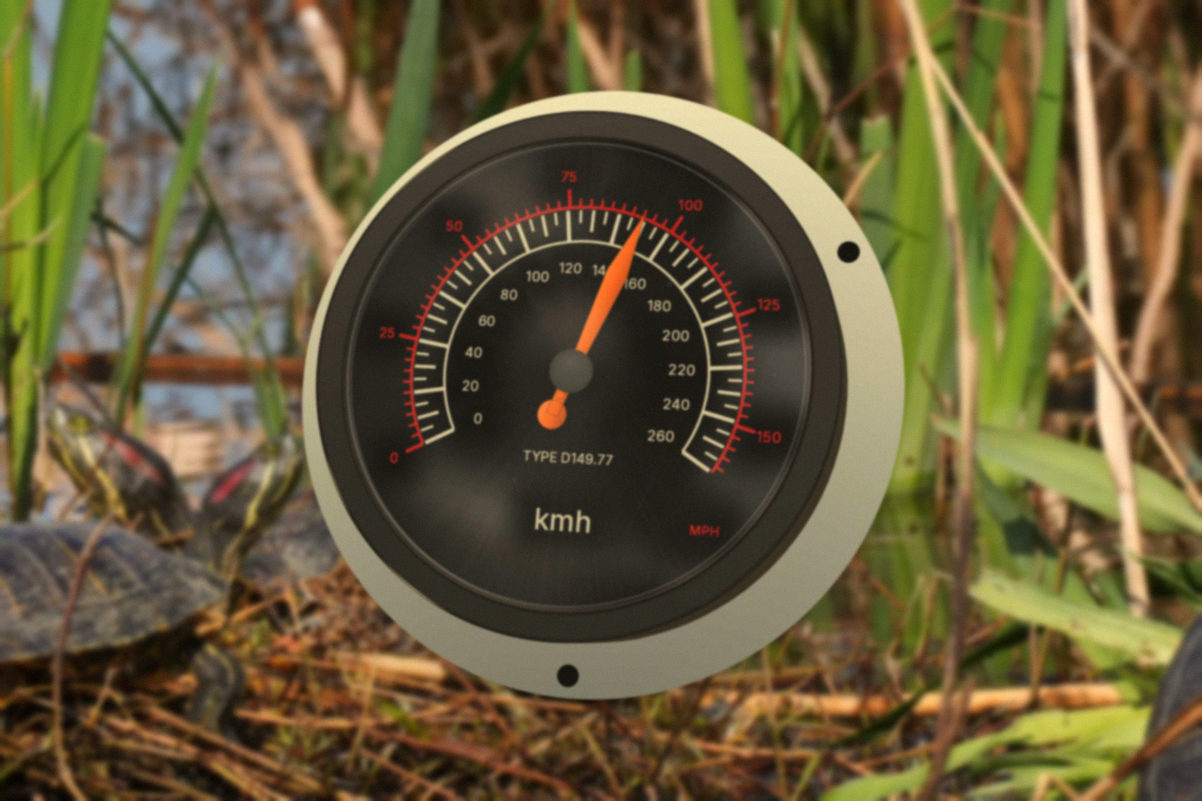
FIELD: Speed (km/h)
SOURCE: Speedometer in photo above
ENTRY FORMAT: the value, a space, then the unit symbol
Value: 150 km/h
